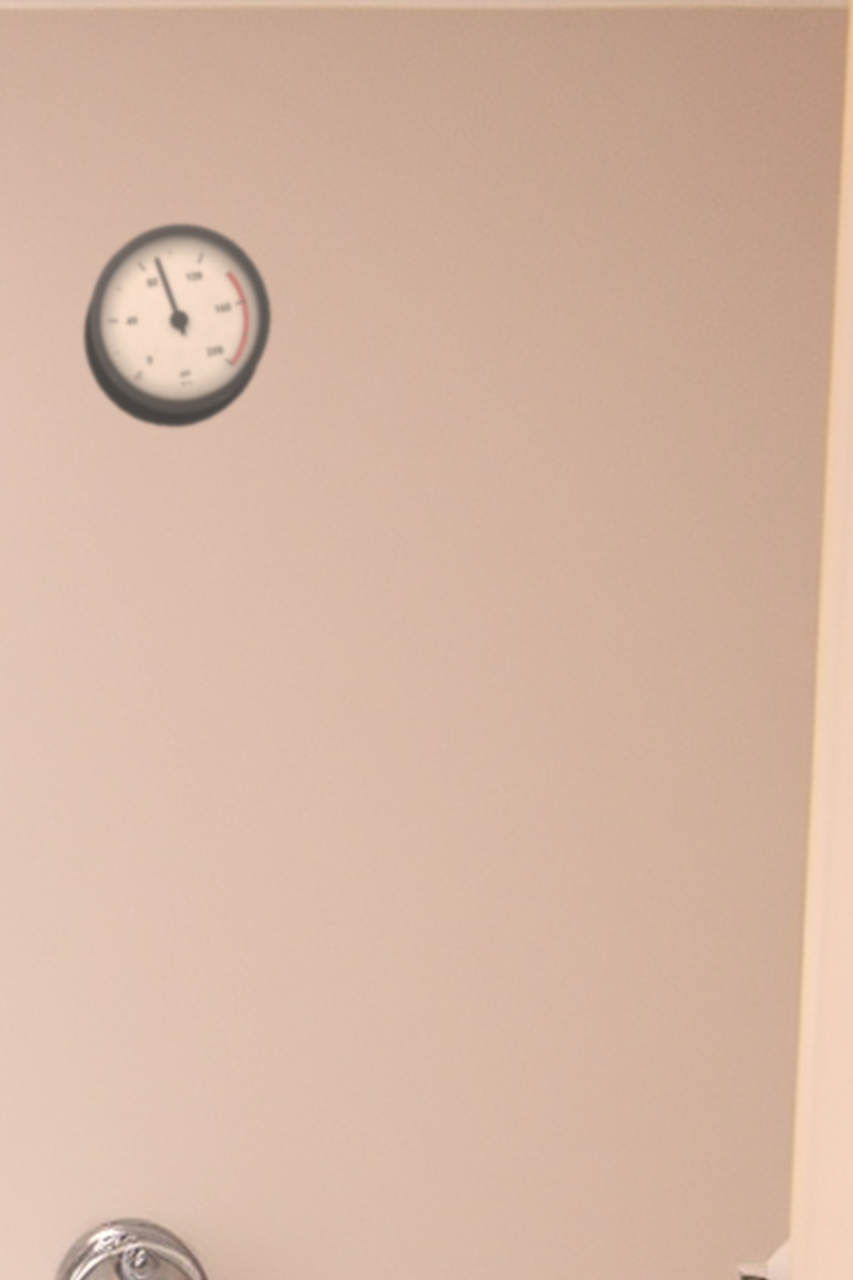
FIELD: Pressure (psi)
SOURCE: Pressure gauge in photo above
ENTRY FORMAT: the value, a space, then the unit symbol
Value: 90 psi
